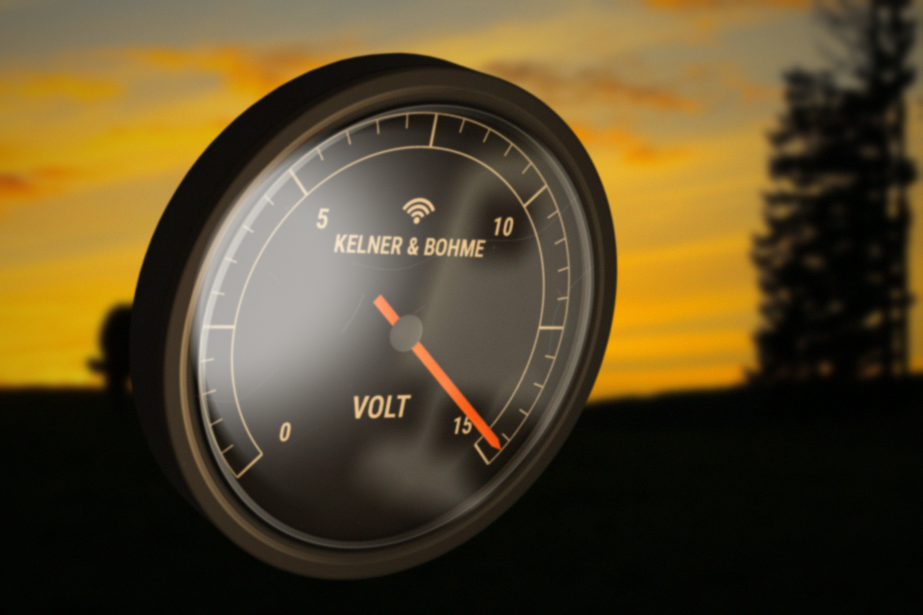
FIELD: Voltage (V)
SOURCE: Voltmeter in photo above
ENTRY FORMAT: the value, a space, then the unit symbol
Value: 14.75 V
